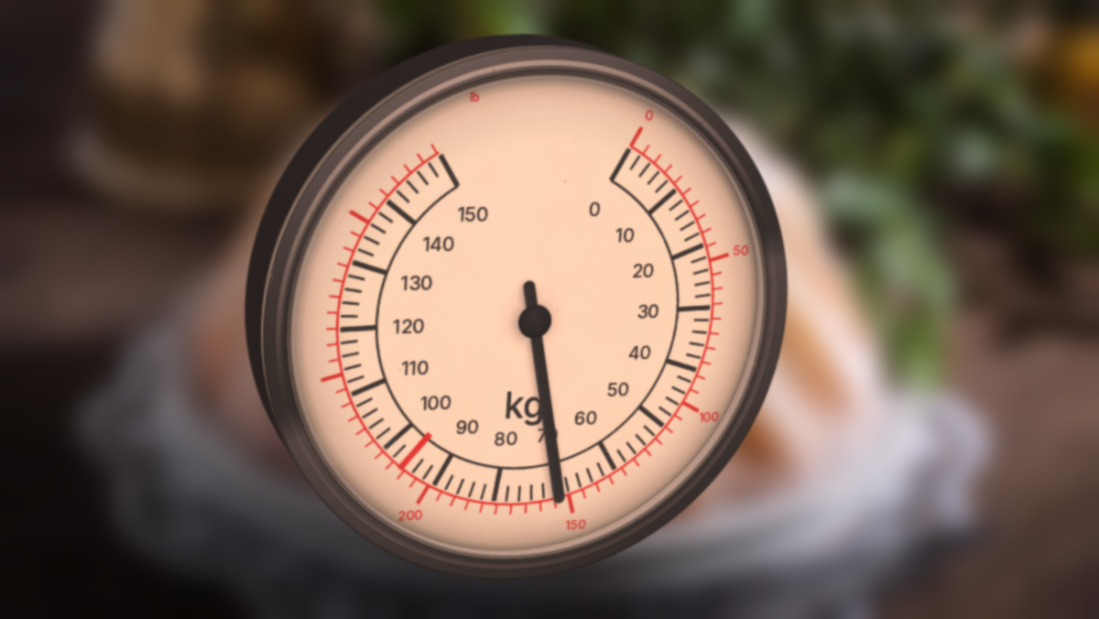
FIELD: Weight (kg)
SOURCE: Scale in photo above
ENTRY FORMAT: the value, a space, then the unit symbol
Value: 70 kg
